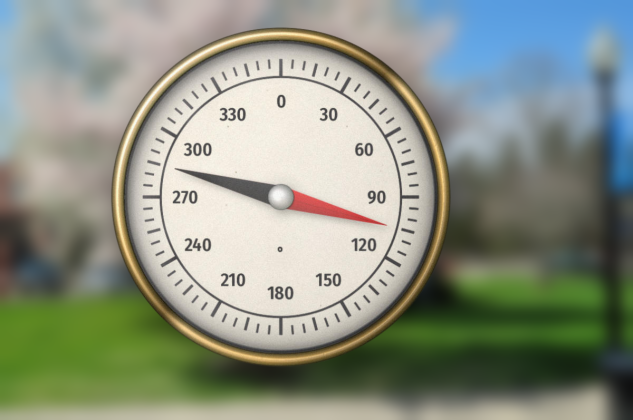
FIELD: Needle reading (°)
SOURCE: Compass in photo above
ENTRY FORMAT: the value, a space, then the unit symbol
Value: 105 °
